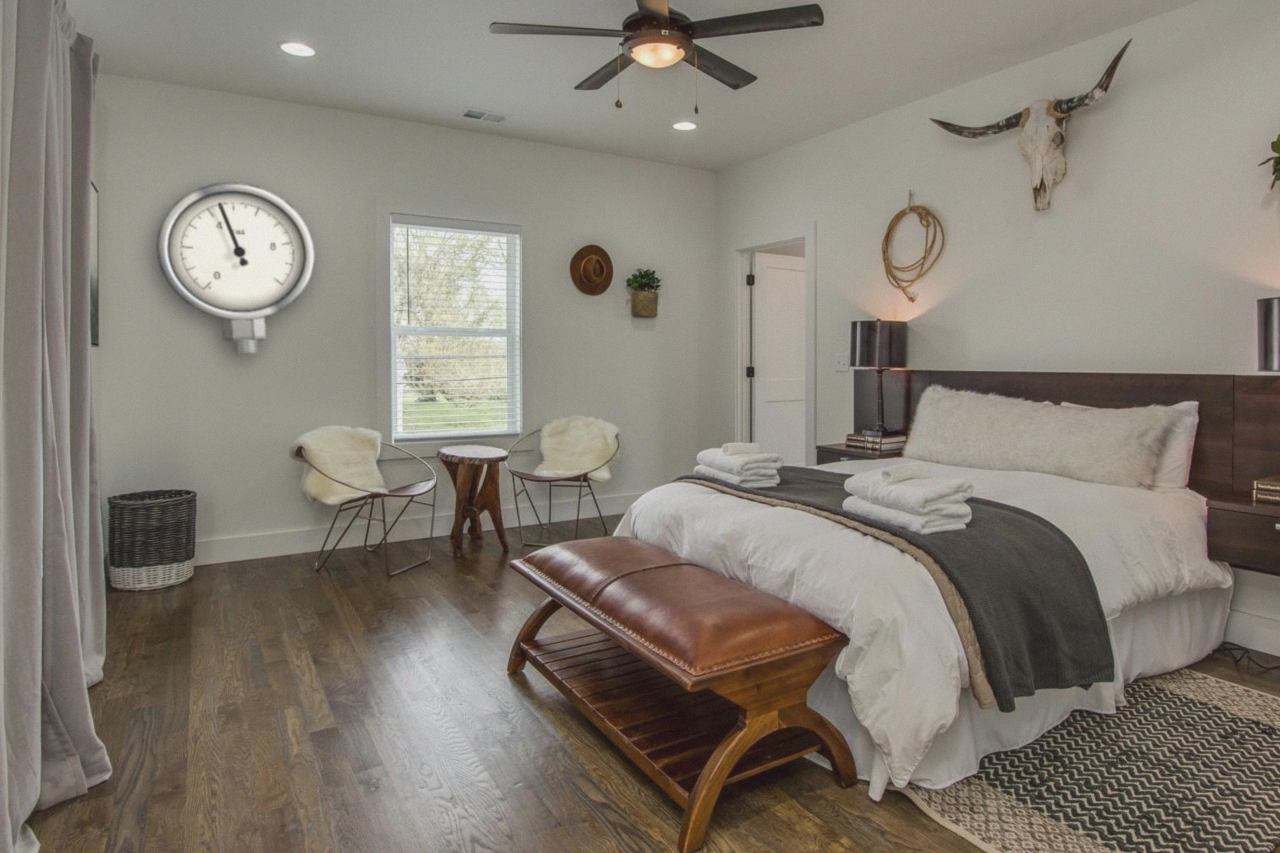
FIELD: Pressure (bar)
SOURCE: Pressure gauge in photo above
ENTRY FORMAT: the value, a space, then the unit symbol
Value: 4.5 bar
